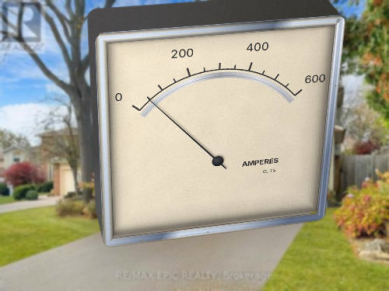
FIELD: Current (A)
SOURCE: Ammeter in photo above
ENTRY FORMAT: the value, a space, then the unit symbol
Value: 50 A
